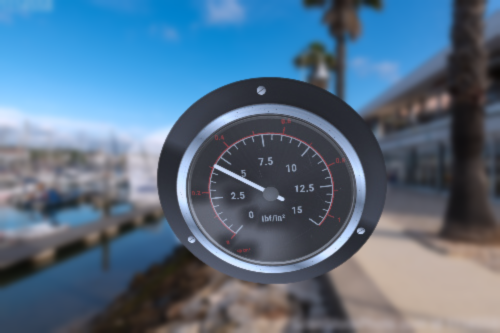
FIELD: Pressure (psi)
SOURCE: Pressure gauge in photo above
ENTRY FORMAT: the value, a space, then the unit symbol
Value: 4.5 psi
